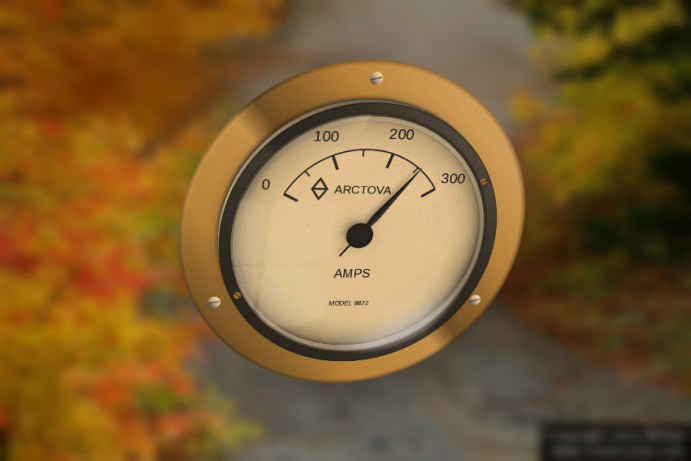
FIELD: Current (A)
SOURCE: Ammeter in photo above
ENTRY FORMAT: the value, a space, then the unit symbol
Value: 250 A
